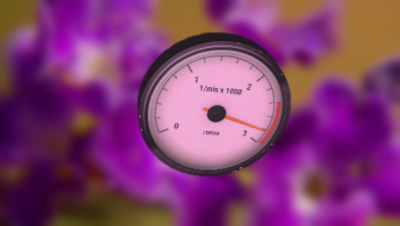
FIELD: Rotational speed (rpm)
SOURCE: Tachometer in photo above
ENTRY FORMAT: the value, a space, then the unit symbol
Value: 2800 rpm
